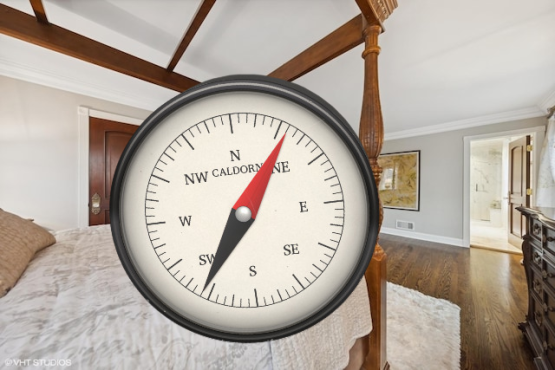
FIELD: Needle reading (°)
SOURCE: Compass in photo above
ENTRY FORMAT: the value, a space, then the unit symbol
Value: 35 °
